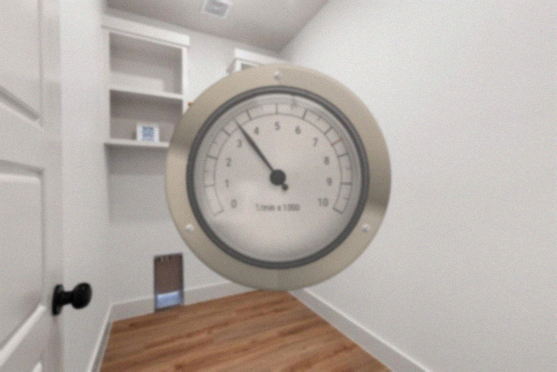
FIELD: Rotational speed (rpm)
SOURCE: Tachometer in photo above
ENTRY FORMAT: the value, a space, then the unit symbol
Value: 3500 rpm
